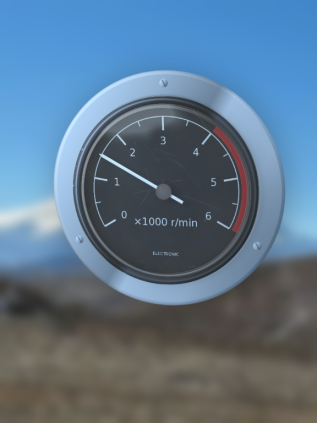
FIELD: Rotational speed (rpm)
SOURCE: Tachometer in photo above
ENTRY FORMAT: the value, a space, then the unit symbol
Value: 1500 rpm
